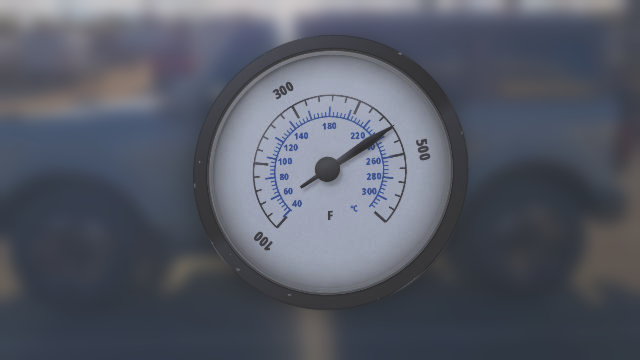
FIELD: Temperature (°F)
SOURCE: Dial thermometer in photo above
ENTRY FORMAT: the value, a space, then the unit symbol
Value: 460 °F
